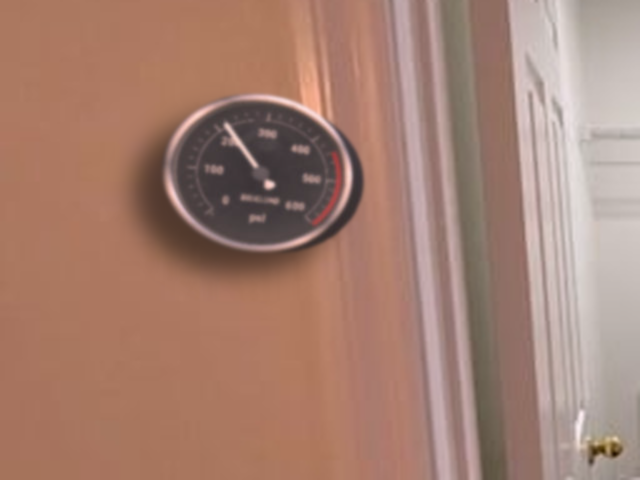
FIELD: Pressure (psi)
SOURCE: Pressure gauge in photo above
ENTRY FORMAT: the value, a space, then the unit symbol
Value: 220 psi
